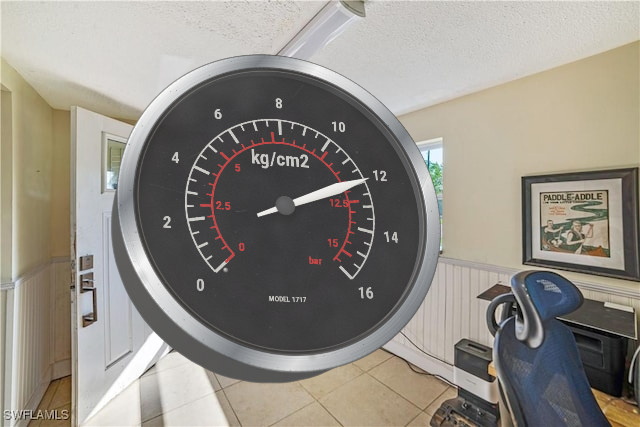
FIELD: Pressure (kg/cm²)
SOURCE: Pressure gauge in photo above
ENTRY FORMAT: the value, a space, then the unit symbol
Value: 12 kg/cm²
